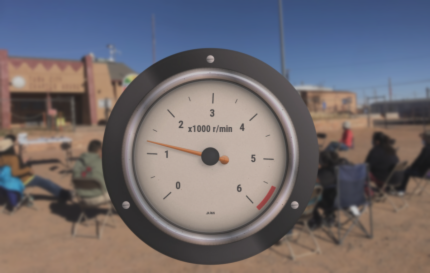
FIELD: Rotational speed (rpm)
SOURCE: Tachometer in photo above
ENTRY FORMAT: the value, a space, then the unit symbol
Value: 1250 rpm
